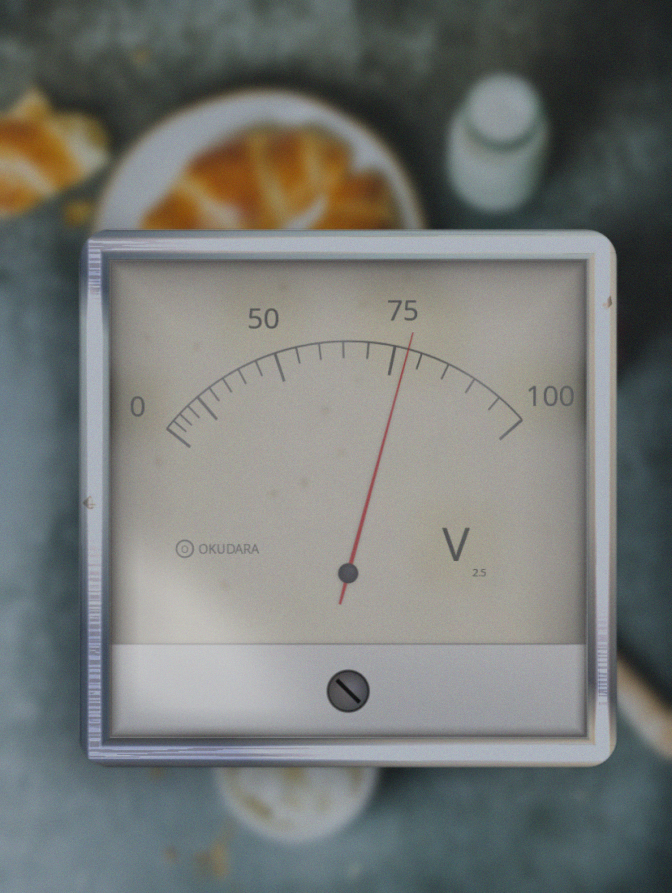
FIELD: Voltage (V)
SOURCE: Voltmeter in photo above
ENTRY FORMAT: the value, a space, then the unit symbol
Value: 77.5 V
